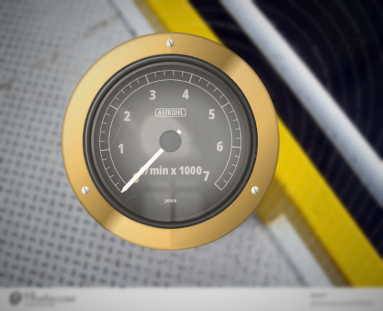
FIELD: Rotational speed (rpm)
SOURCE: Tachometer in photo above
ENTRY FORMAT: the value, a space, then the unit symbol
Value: 0 rpm
